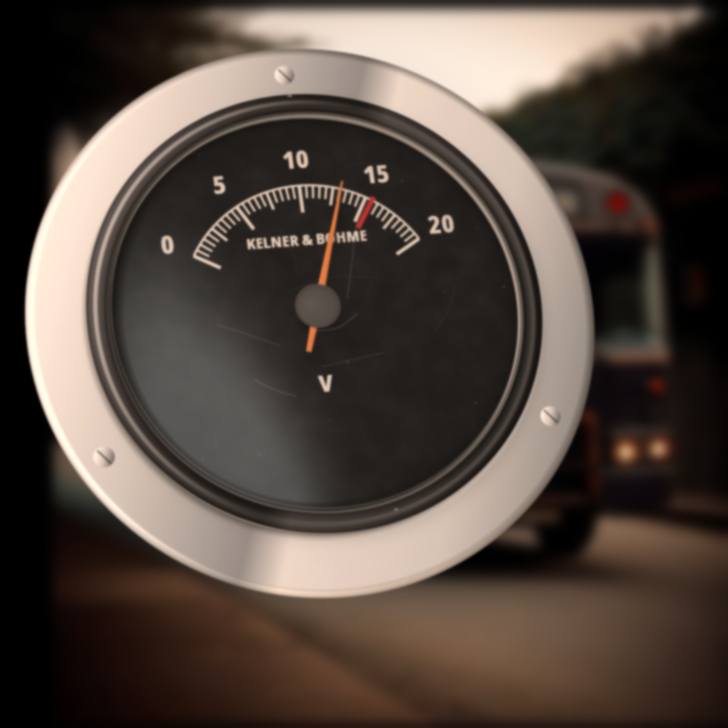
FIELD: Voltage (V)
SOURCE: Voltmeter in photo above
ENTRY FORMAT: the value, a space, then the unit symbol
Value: 13 V
